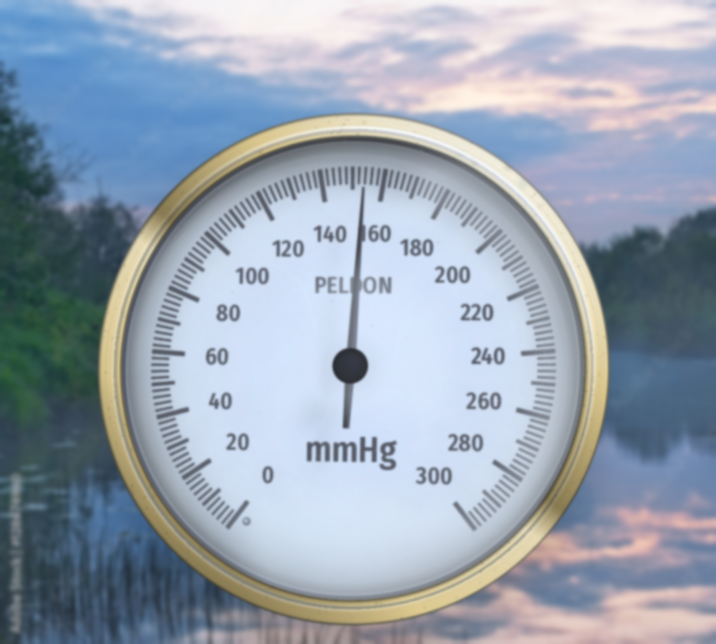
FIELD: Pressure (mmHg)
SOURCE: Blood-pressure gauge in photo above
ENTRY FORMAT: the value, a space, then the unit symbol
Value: 154 mmHg
